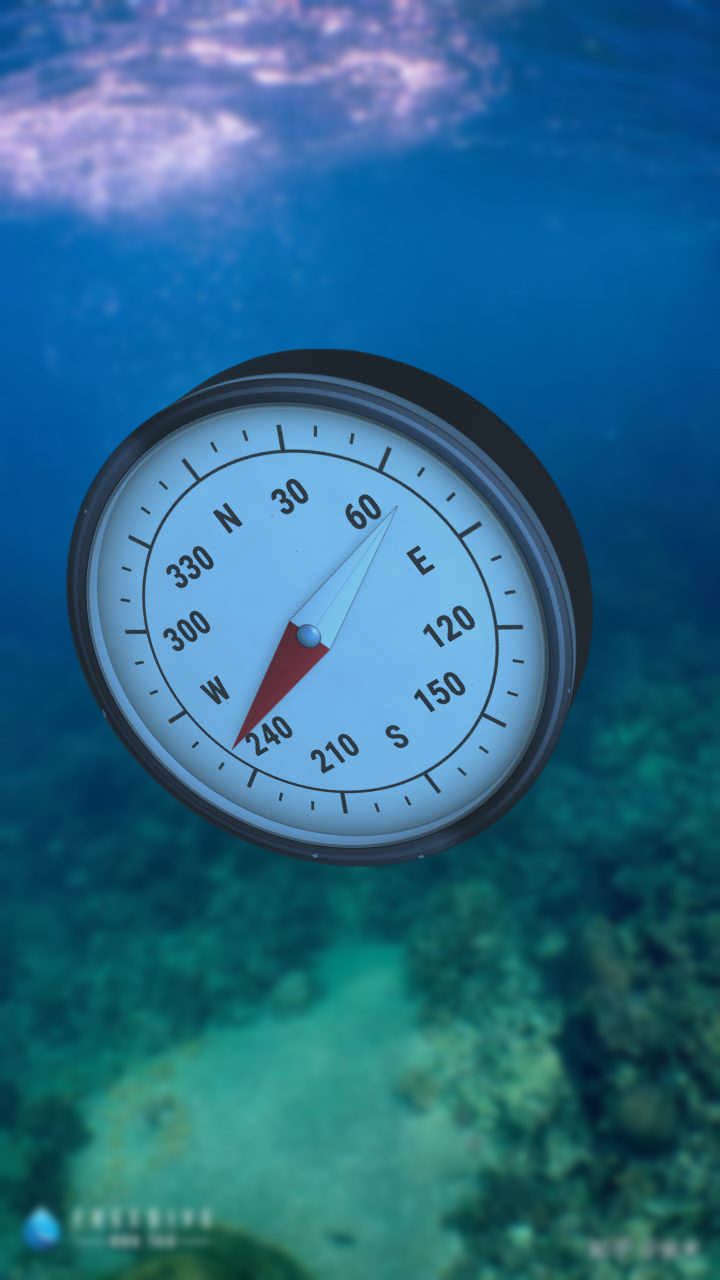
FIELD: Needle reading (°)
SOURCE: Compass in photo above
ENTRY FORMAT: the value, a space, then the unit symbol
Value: 250 °
